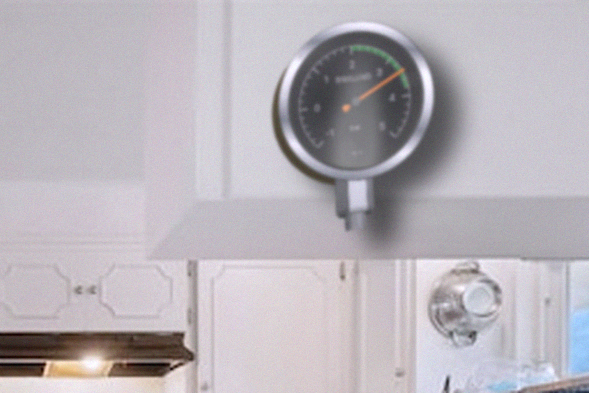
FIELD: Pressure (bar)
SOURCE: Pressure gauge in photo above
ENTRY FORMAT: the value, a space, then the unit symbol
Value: 3.4 bar
